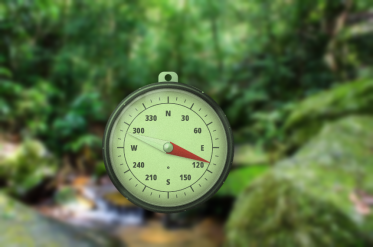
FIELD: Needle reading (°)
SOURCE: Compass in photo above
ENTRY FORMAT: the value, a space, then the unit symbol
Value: 110 °
